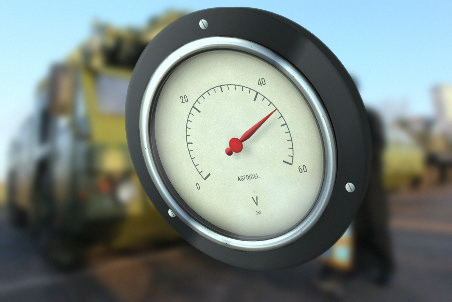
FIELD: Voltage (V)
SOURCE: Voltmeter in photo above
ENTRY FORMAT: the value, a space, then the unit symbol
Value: 46 V
